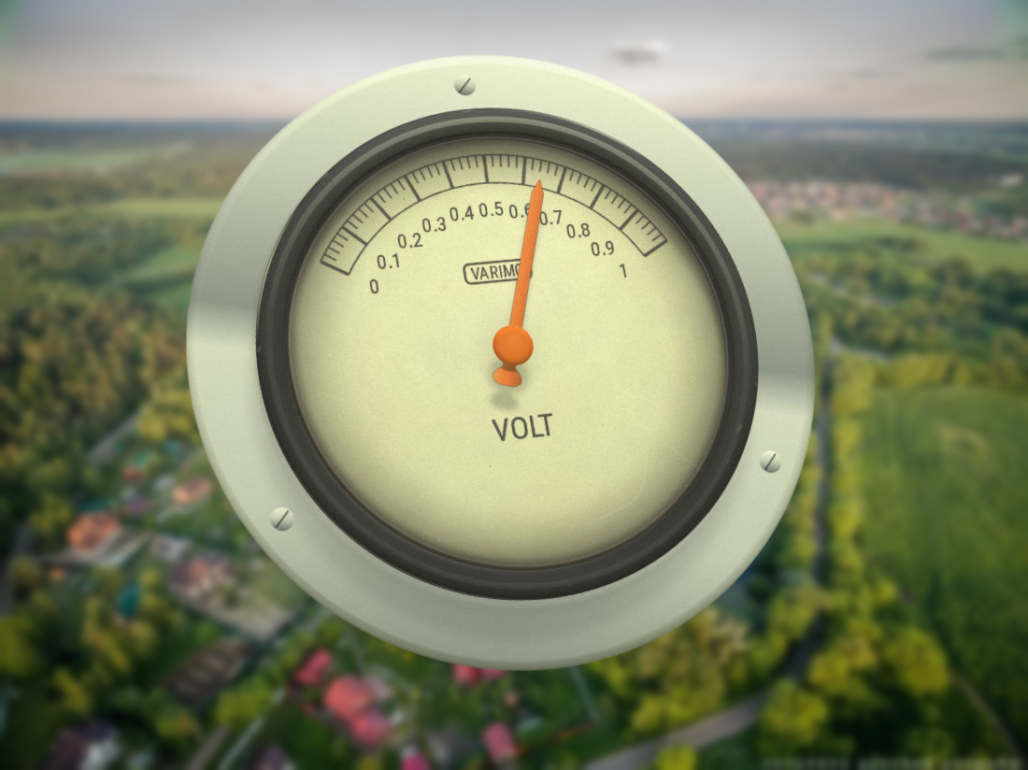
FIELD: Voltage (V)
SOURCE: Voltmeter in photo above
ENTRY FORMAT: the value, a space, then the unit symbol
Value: 0.64 V
